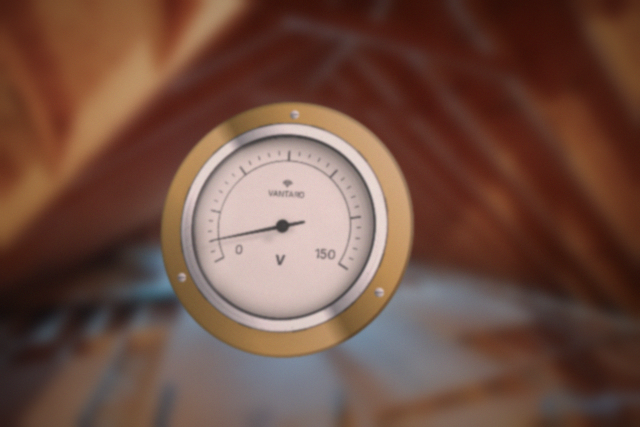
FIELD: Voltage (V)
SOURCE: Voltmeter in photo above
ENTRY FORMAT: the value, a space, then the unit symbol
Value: 10 V
